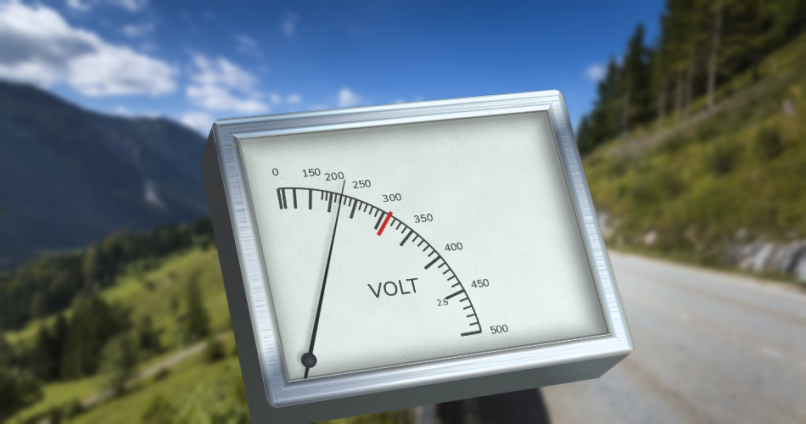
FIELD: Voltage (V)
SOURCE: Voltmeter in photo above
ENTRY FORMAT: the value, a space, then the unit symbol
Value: 220 V
